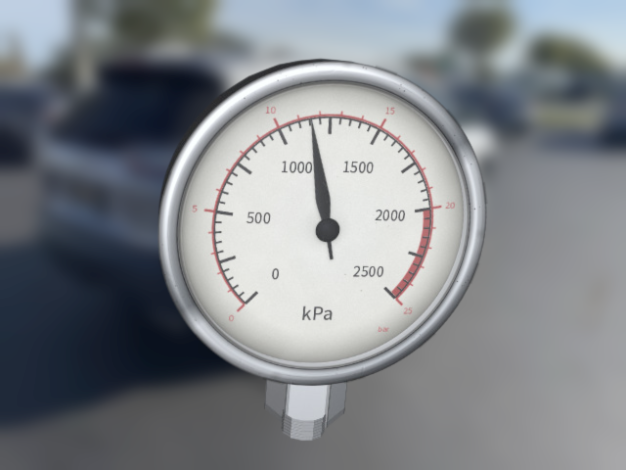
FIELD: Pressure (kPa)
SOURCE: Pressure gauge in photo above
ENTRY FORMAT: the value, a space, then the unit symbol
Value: 1150 kPa
